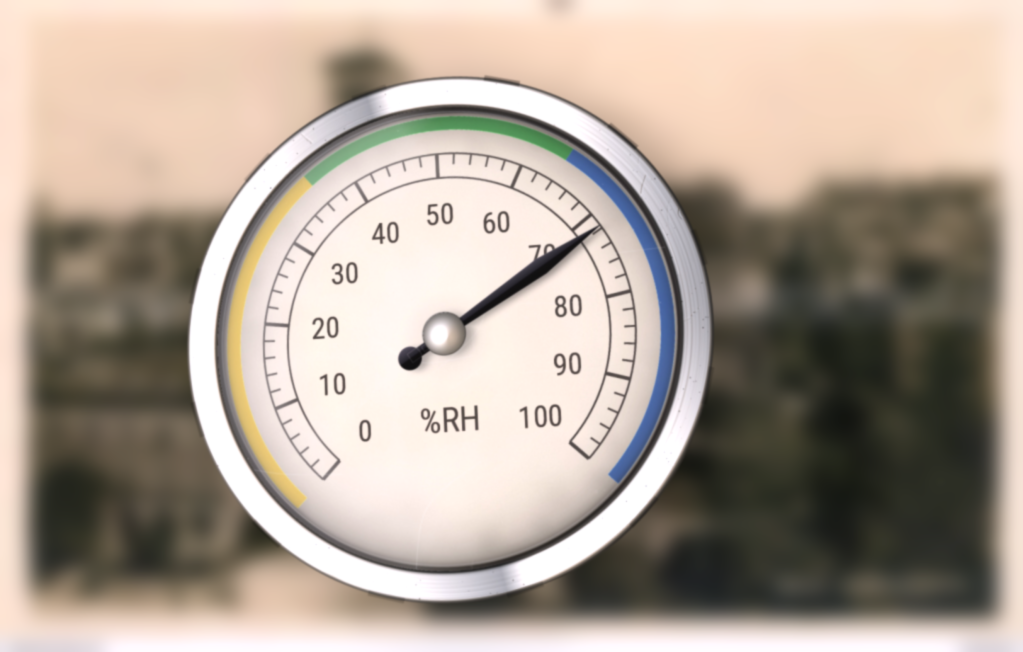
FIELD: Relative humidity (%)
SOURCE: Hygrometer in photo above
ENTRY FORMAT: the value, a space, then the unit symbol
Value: 72 %
